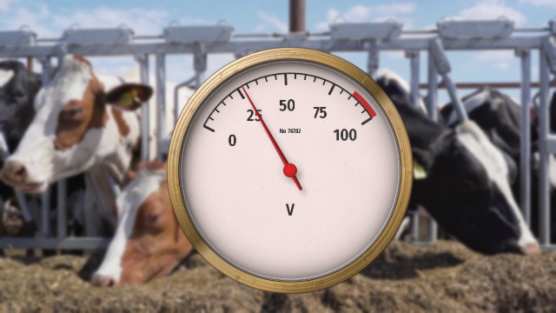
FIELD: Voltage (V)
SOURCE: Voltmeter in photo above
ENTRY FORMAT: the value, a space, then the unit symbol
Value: 27.5 V
